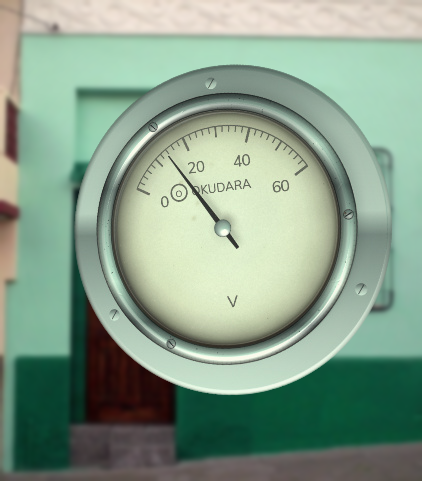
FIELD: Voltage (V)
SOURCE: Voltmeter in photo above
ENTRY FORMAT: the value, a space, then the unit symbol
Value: 14 V
